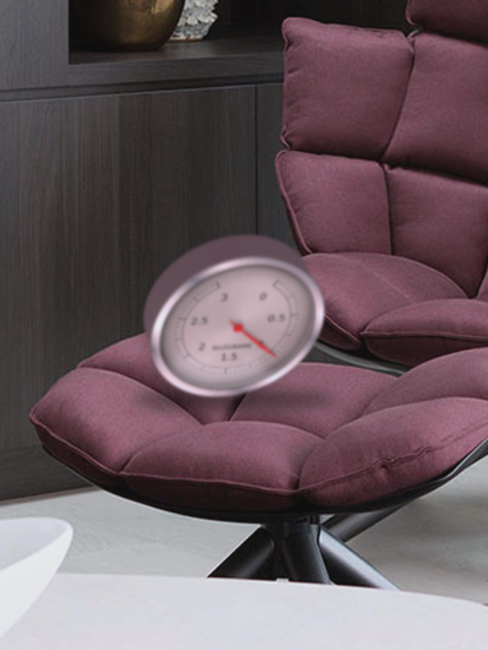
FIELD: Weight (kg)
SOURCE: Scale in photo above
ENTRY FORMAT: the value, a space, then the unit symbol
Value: 1 kg
